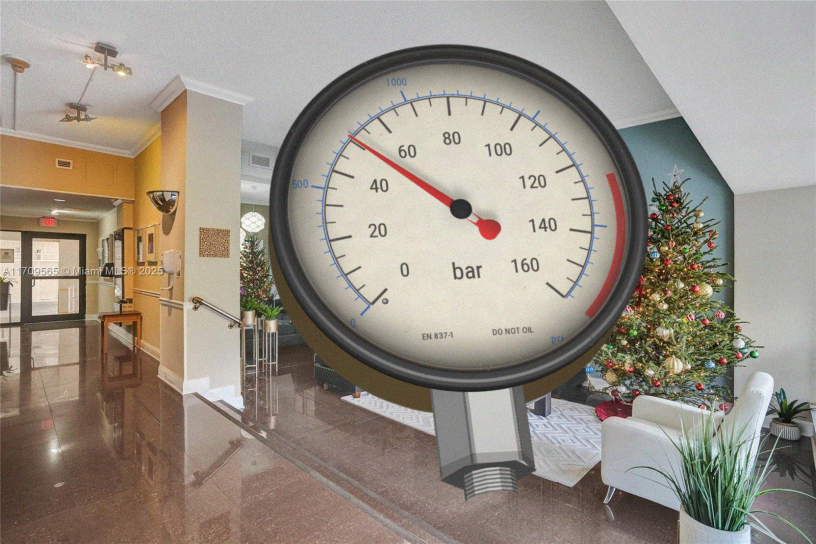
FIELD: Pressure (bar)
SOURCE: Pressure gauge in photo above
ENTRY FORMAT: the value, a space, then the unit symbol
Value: 50 bar
